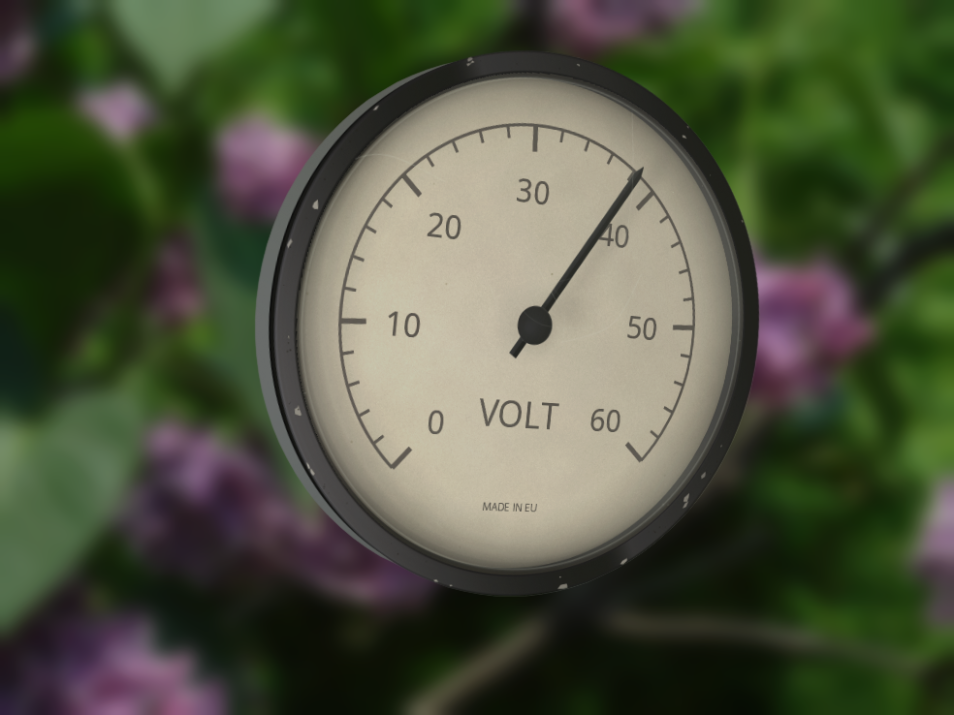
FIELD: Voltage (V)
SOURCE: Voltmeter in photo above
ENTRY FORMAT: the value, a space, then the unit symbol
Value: 38 V
